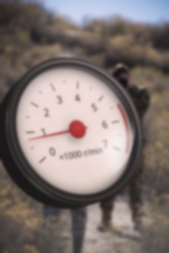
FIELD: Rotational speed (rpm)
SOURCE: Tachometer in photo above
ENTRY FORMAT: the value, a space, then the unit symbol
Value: 750 rpm
